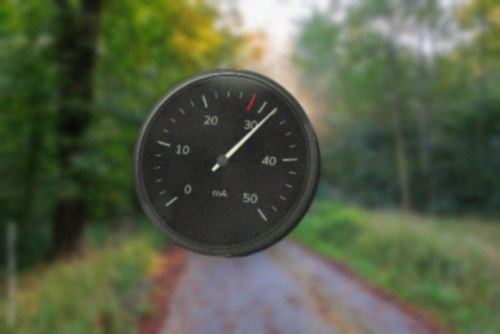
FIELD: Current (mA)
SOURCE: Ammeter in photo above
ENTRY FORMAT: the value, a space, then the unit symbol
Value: 32 mA
